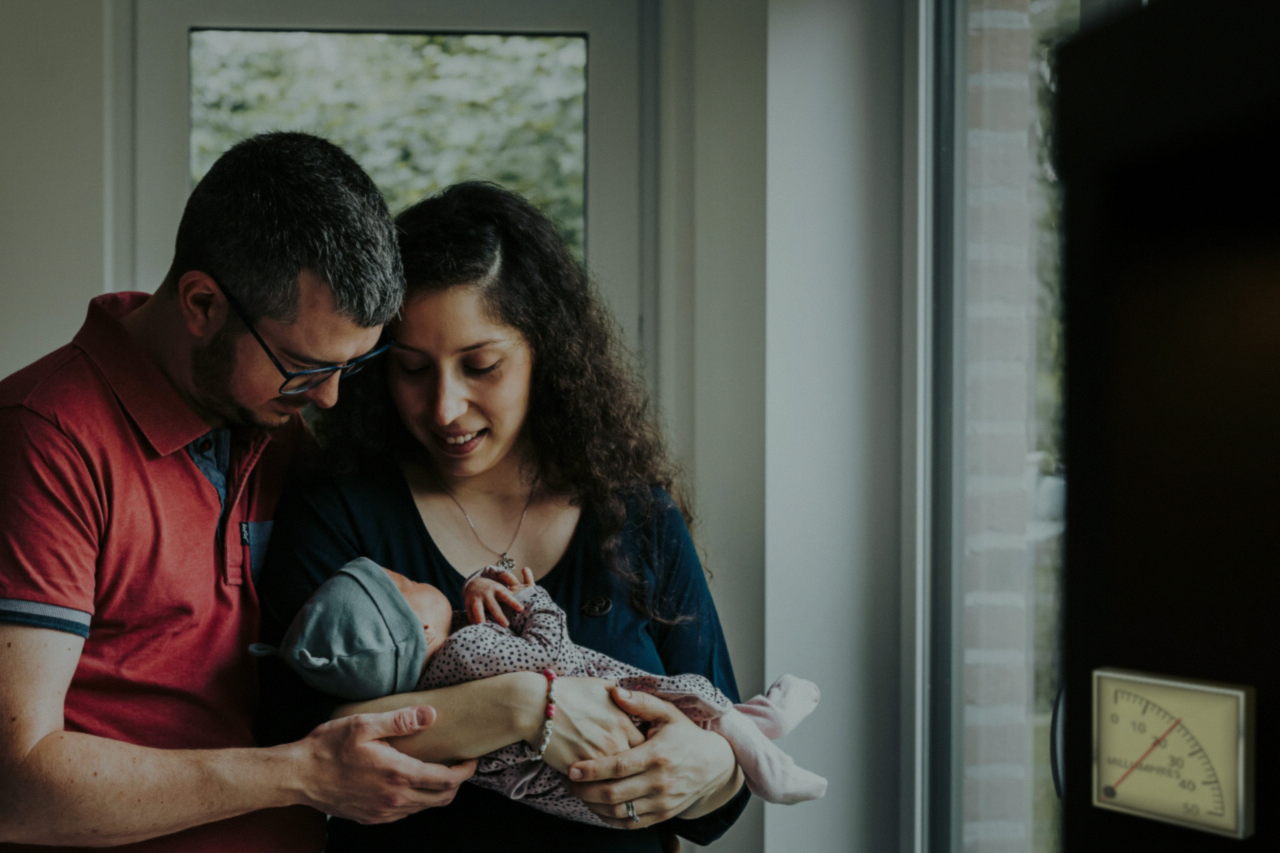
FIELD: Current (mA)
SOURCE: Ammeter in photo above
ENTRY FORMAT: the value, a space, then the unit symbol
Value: 20 mA
